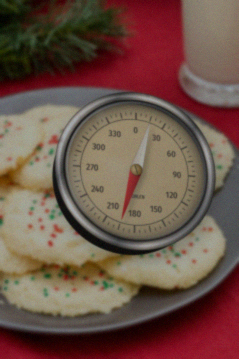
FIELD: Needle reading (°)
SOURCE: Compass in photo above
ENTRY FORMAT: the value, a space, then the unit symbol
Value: 195 °
